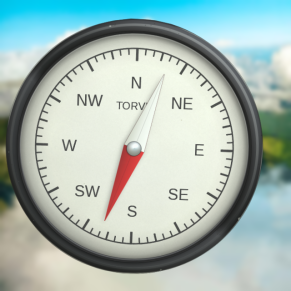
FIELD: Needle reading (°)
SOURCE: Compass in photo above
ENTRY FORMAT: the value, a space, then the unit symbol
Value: 200 °
